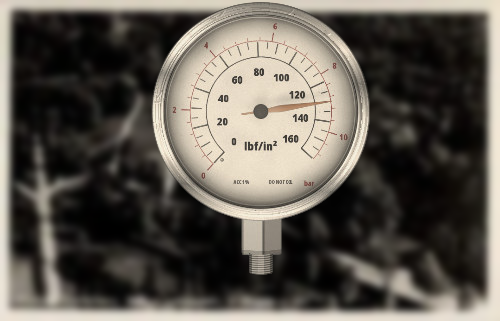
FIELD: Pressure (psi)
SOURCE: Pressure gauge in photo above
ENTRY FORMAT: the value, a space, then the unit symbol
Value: 130 psi
